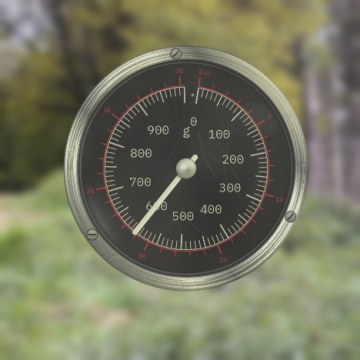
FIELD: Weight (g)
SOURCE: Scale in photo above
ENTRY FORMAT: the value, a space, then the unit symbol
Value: 600 g
